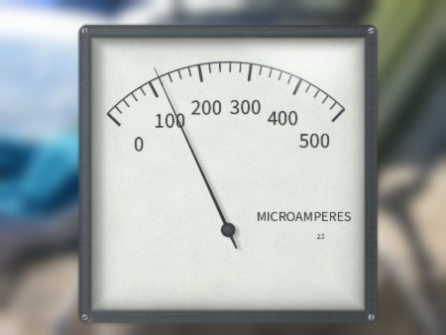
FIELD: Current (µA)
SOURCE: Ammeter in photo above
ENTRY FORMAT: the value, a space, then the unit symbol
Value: 120 µA
